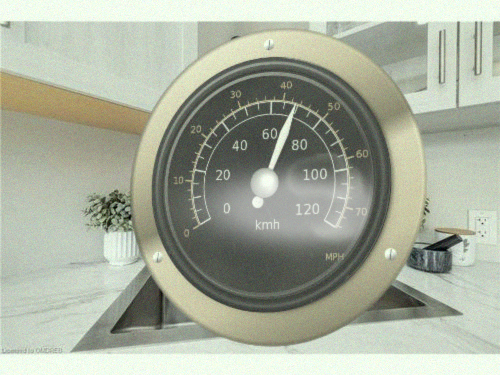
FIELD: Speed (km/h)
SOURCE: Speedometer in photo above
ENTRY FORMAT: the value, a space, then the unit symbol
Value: 70 km/h
